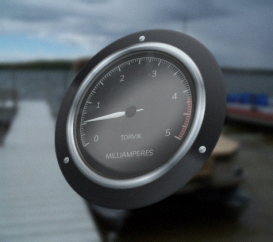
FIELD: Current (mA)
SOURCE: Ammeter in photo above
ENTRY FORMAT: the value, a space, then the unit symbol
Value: 0.5 mA
